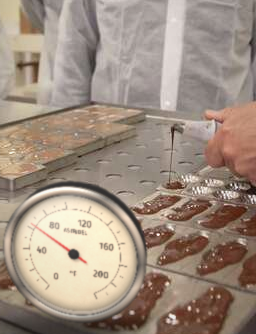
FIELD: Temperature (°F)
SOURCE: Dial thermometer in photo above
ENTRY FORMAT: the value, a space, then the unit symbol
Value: 65 °F
